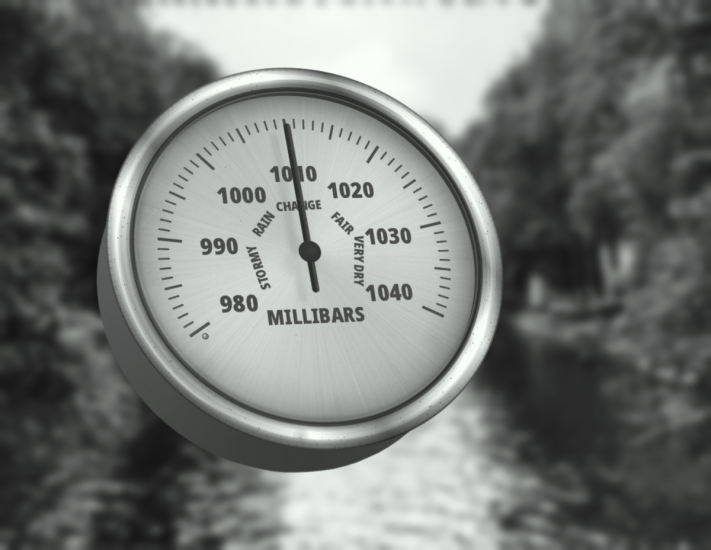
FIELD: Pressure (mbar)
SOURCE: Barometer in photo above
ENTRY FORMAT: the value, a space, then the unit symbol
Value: 1010 mbar
